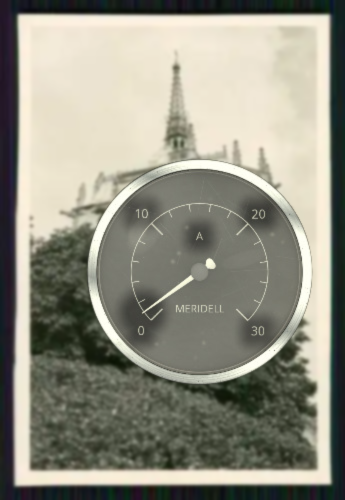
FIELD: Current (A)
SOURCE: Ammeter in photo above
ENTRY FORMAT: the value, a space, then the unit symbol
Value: 1 A
